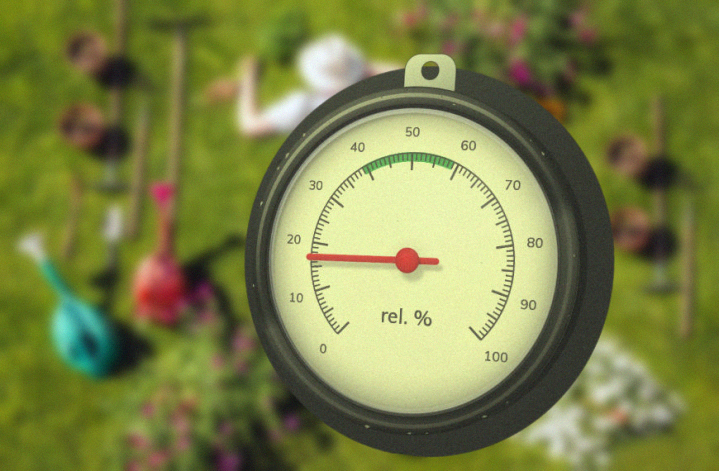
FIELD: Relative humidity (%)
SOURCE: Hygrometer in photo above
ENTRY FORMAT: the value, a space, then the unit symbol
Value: 17 %
